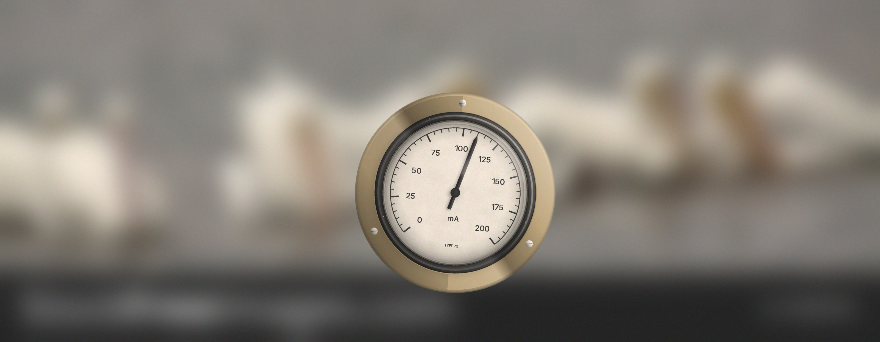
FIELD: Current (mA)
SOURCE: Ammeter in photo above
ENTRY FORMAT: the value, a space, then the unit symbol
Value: 110 mA
